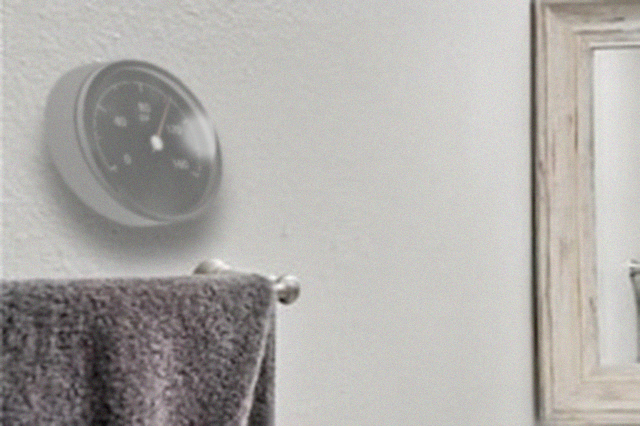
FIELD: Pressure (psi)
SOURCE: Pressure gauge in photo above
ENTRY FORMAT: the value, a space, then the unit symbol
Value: 100 psi
